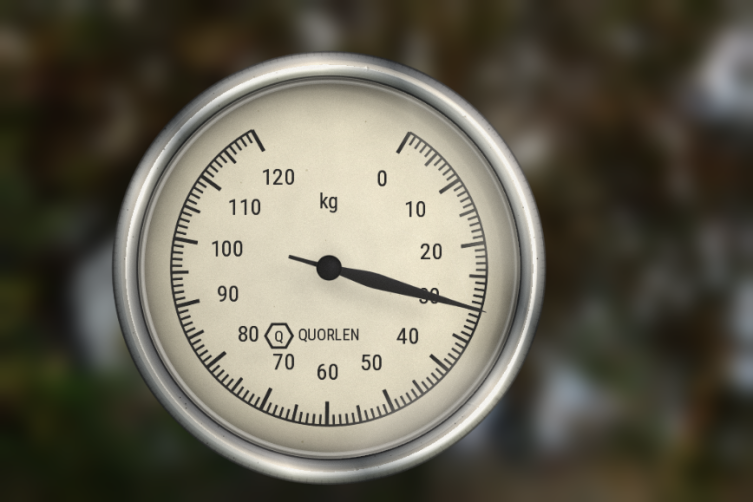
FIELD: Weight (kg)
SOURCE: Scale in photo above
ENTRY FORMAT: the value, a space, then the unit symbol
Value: 30 kg
